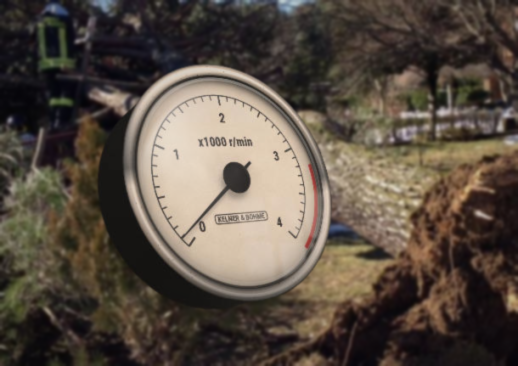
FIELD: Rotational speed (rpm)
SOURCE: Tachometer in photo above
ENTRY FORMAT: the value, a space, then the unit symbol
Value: 100 rpm
